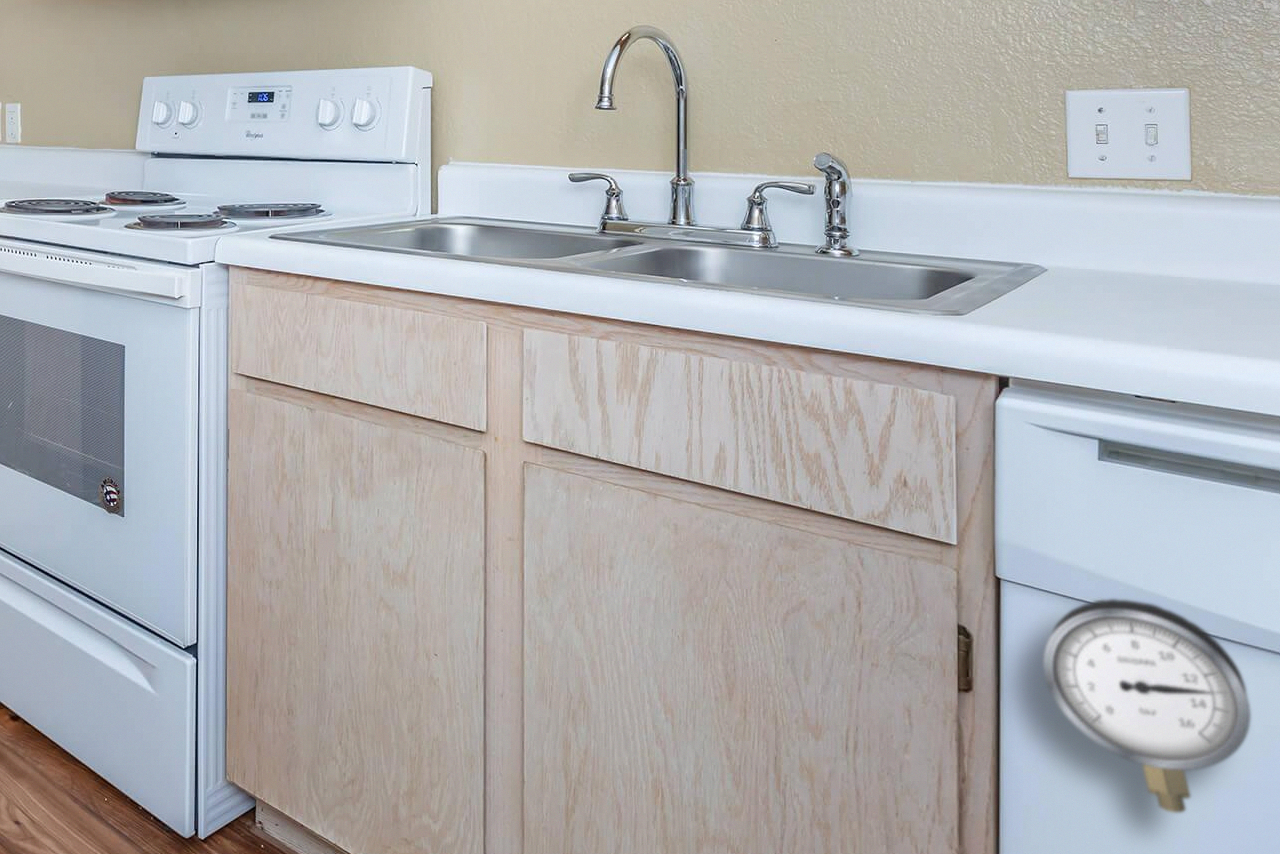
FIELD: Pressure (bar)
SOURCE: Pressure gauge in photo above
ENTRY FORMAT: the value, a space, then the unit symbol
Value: 13 bar
